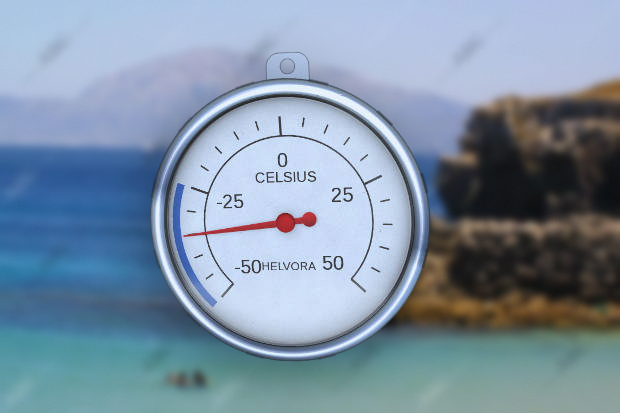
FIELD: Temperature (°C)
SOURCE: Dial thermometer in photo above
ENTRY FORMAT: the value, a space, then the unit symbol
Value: -35 °C
